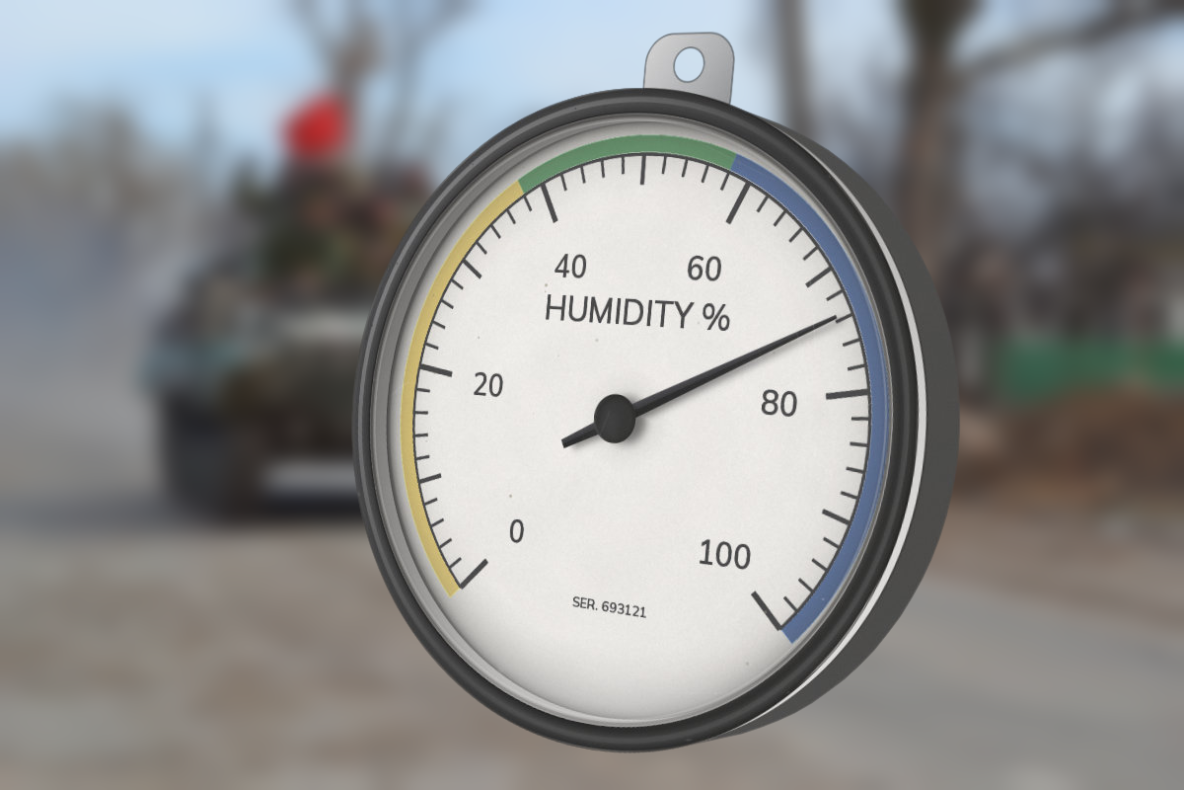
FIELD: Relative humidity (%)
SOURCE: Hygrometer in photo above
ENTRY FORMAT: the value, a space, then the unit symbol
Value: 74 %
